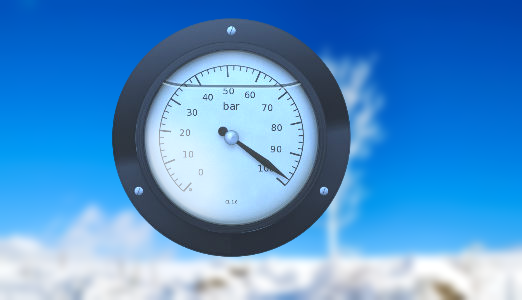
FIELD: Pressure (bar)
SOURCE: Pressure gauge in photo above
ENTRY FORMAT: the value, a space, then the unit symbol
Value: 98 bar
